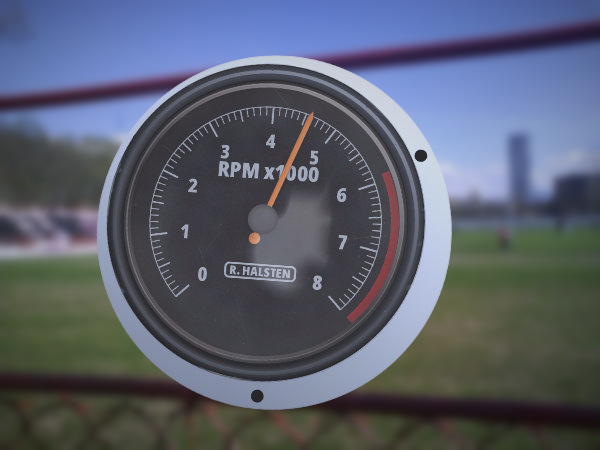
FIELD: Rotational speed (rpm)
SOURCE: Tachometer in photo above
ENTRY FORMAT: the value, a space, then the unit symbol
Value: 4600 rpm
